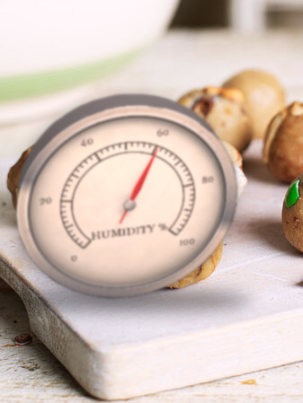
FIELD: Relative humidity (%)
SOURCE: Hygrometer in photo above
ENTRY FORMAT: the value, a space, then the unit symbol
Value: 60 %
